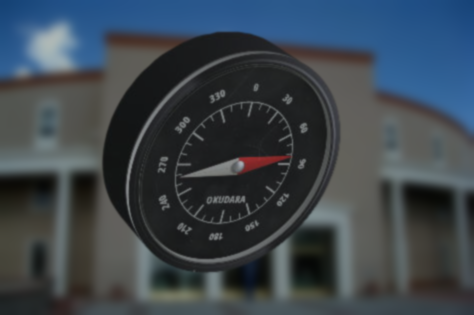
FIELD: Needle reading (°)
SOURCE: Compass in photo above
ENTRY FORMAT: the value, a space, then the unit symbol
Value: 80 °
